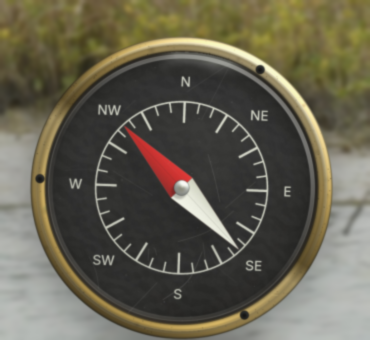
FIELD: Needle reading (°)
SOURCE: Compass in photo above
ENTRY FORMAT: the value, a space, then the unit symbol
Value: 315 °
